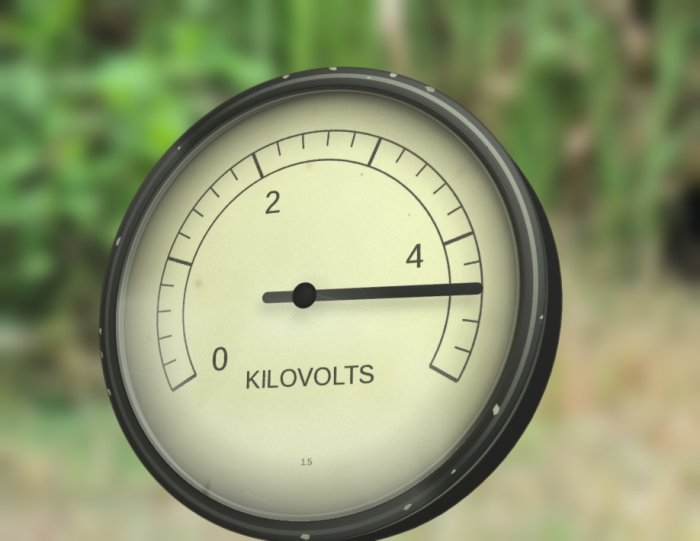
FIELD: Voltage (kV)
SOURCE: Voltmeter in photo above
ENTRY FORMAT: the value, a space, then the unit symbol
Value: 4.4 kV
